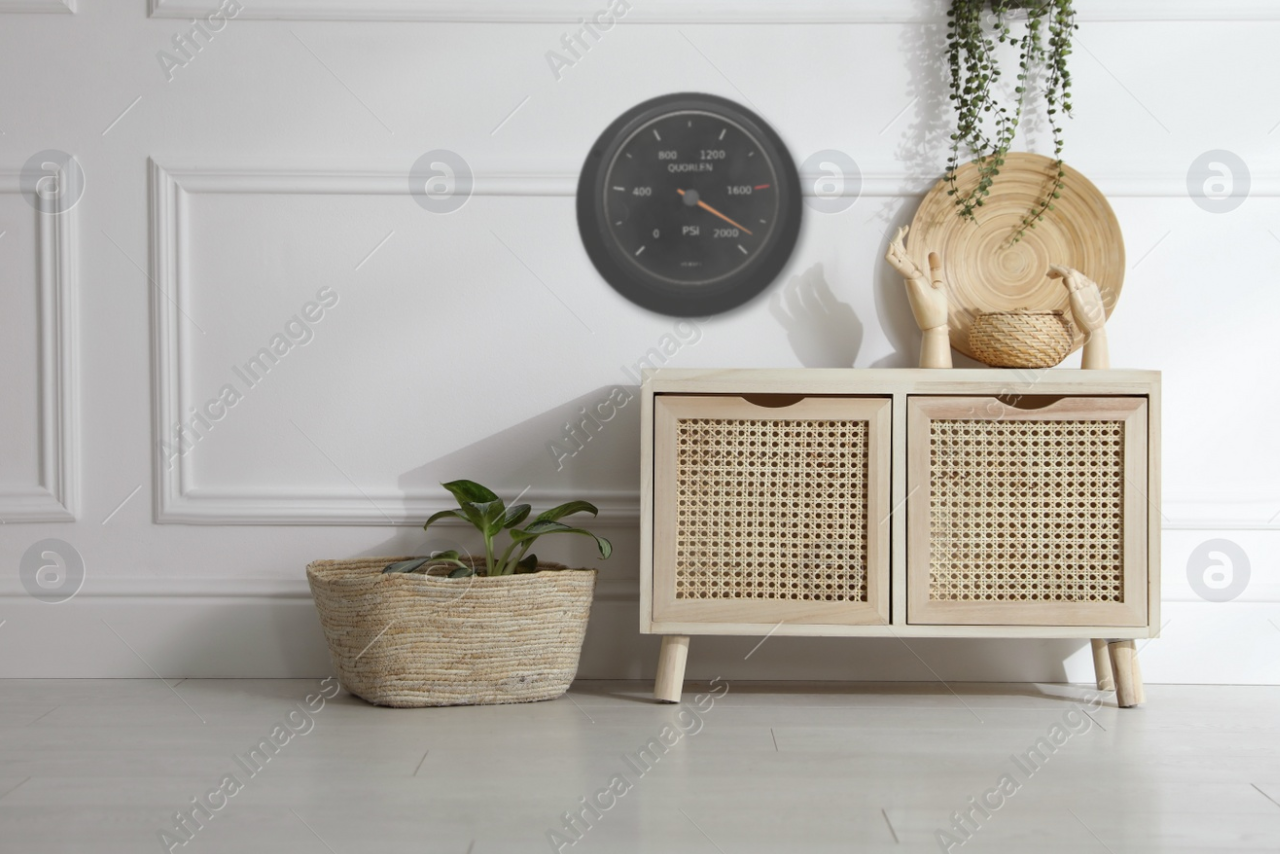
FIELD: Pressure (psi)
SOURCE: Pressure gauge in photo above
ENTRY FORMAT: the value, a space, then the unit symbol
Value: 1900 psi
